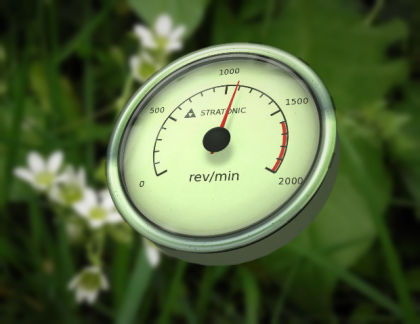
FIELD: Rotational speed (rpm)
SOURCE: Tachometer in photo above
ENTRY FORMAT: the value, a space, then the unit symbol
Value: 1100 rpm
